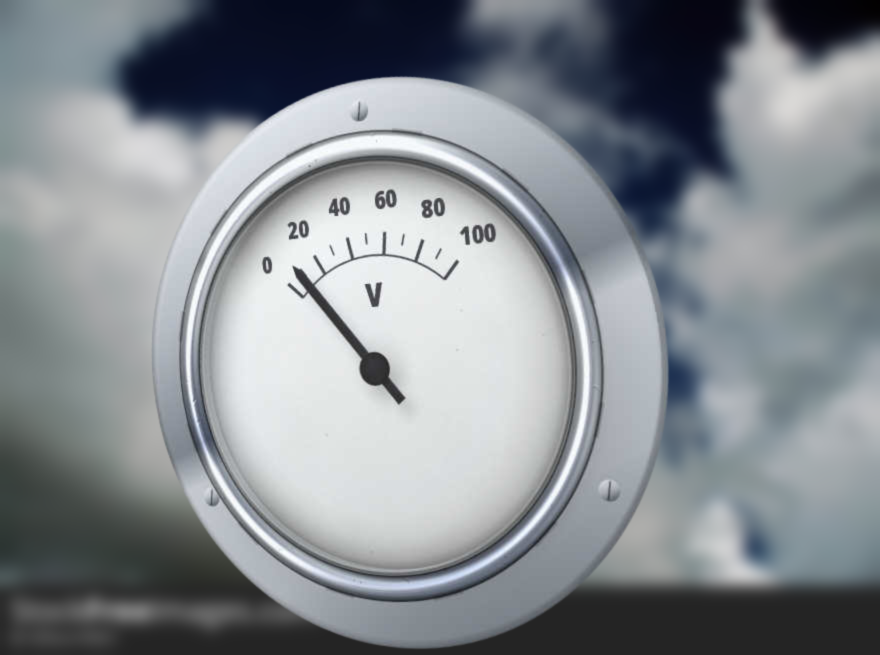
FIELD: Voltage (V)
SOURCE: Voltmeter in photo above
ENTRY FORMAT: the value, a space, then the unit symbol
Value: 10 V
